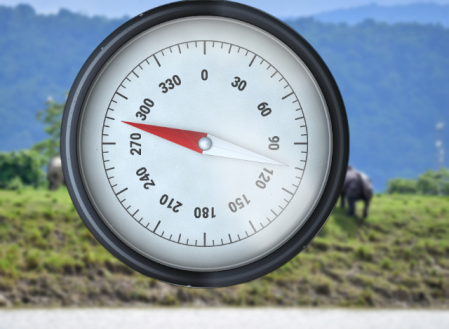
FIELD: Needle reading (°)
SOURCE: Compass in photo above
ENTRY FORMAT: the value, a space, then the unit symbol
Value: 285 °
